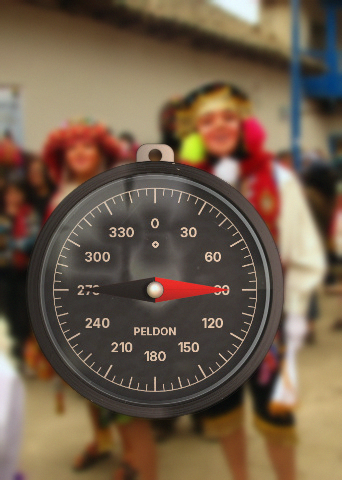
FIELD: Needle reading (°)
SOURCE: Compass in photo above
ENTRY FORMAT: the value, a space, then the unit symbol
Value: 90 °
